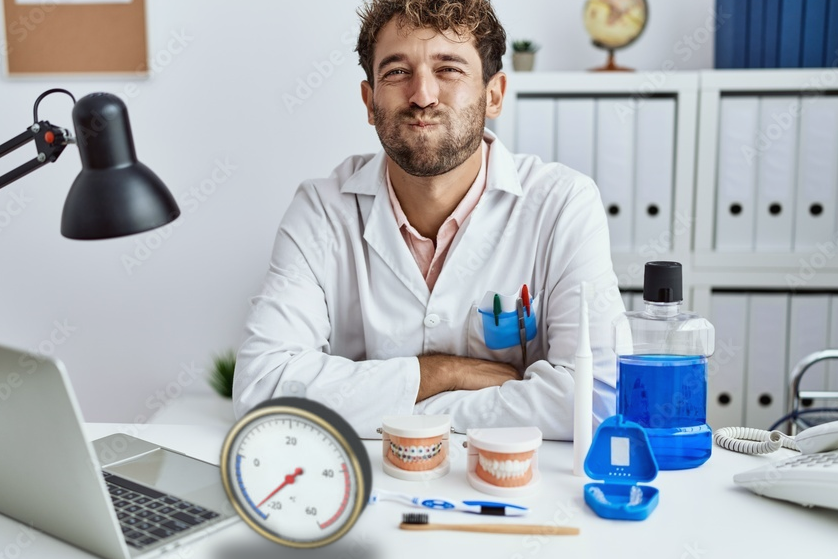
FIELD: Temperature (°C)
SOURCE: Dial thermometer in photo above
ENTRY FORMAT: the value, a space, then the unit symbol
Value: -16 °C
